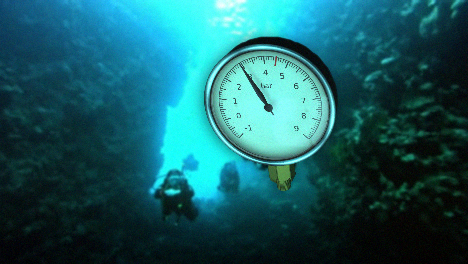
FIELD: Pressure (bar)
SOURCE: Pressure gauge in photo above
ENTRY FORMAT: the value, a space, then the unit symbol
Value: 3 bar
